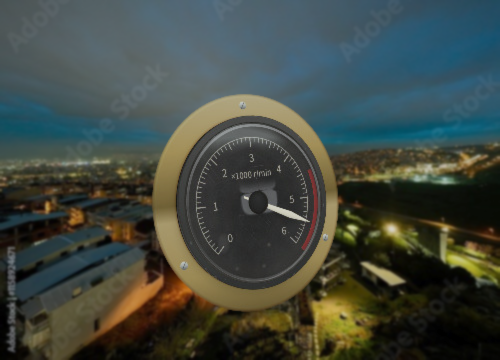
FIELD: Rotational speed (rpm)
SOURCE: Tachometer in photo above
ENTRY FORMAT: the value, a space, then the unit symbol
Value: 5500 rpm
